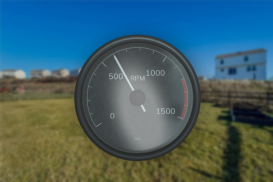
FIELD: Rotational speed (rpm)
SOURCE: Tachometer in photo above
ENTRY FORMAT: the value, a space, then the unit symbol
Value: 600 rpm
